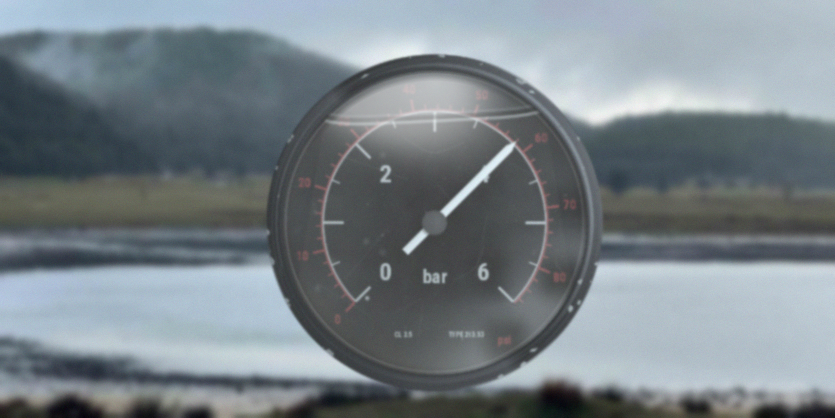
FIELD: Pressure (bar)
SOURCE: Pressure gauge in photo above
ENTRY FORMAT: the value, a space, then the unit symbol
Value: 4 bar
